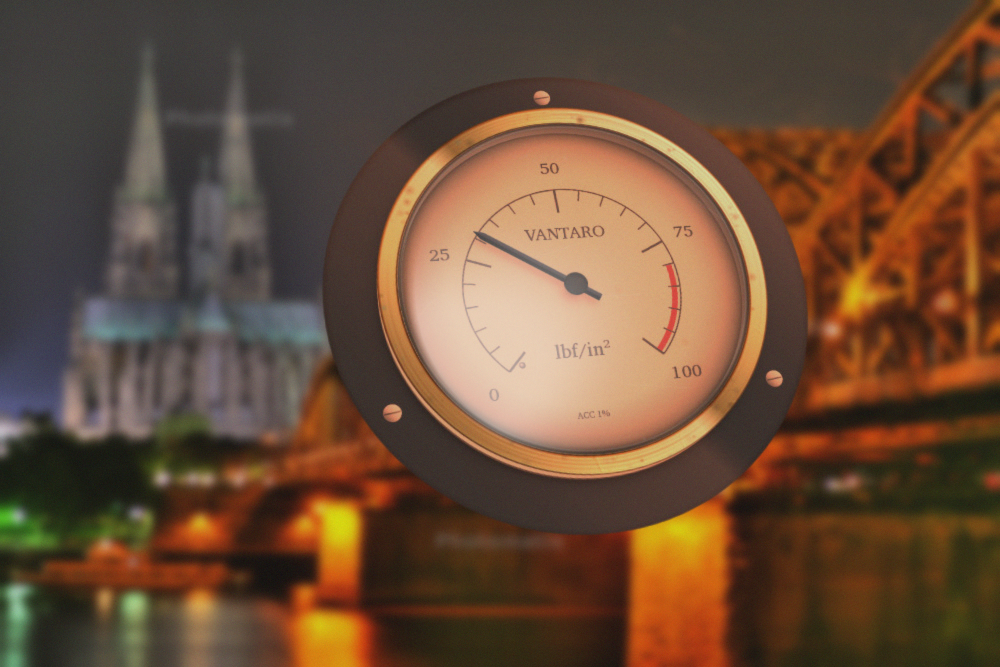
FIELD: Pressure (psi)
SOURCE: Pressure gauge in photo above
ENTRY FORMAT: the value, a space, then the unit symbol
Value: 30 psi
